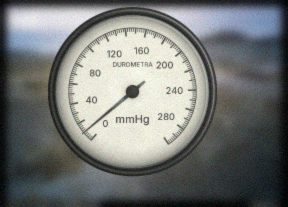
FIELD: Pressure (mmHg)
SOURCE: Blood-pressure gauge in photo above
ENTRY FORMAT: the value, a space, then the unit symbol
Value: 10 mmHg
